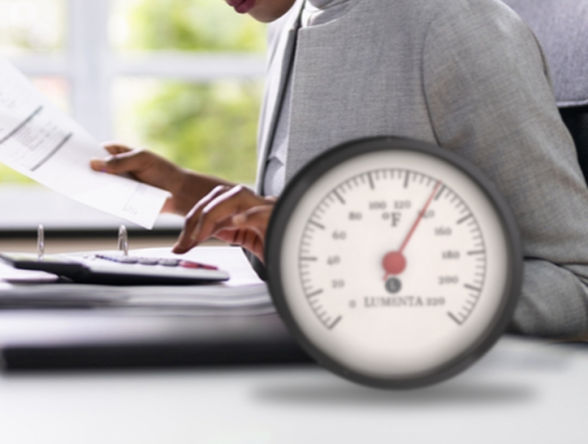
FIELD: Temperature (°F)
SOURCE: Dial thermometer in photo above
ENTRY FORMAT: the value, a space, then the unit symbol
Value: 136 °F
